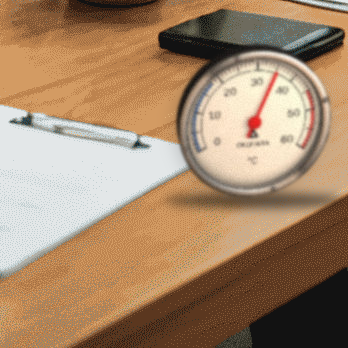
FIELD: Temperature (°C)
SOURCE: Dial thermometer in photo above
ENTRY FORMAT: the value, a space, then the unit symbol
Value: 35 °C
